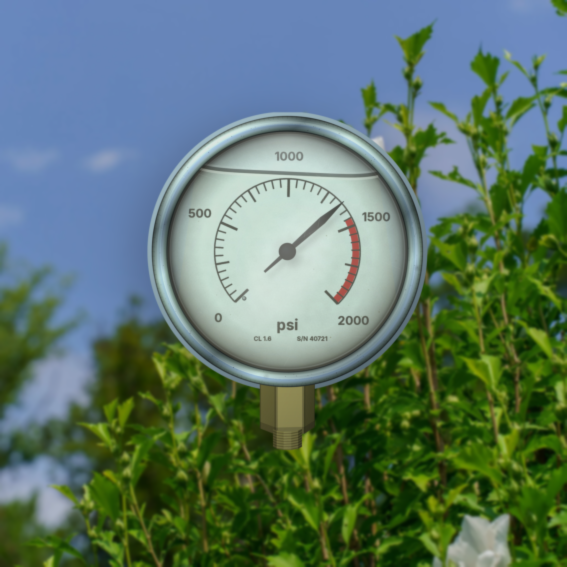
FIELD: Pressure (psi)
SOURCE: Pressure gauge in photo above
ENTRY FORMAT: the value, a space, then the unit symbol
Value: 1350 psi
